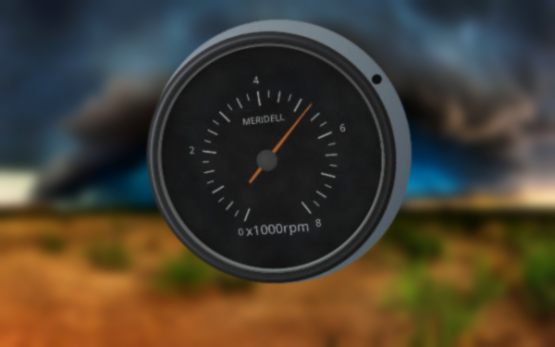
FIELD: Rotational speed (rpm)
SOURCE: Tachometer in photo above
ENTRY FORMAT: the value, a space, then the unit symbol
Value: 5250 rpm
